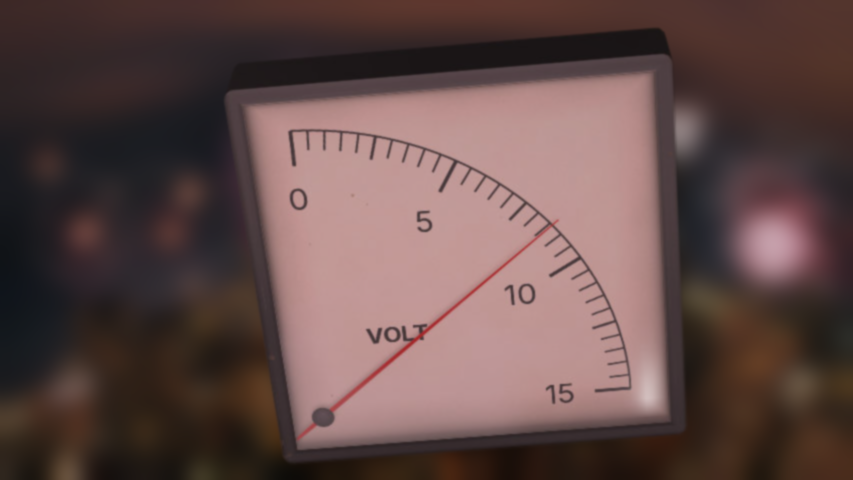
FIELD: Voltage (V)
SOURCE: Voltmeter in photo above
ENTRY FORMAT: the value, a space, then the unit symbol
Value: 8.5 V
